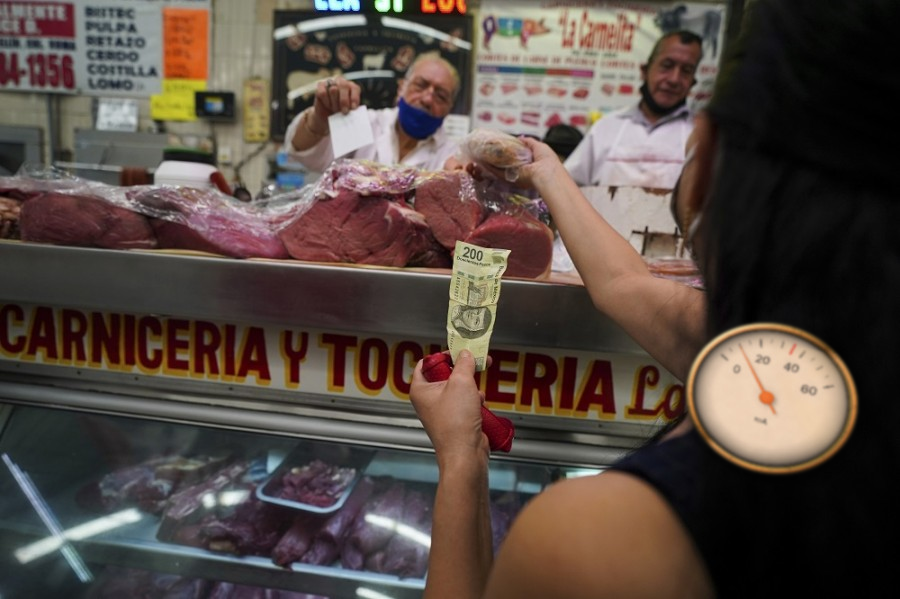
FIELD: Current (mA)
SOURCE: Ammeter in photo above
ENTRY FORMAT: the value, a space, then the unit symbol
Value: 10 mA
